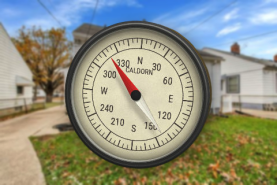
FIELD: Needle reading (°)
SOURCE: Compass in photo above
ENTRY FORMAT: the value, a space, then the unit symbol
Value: 320 °
